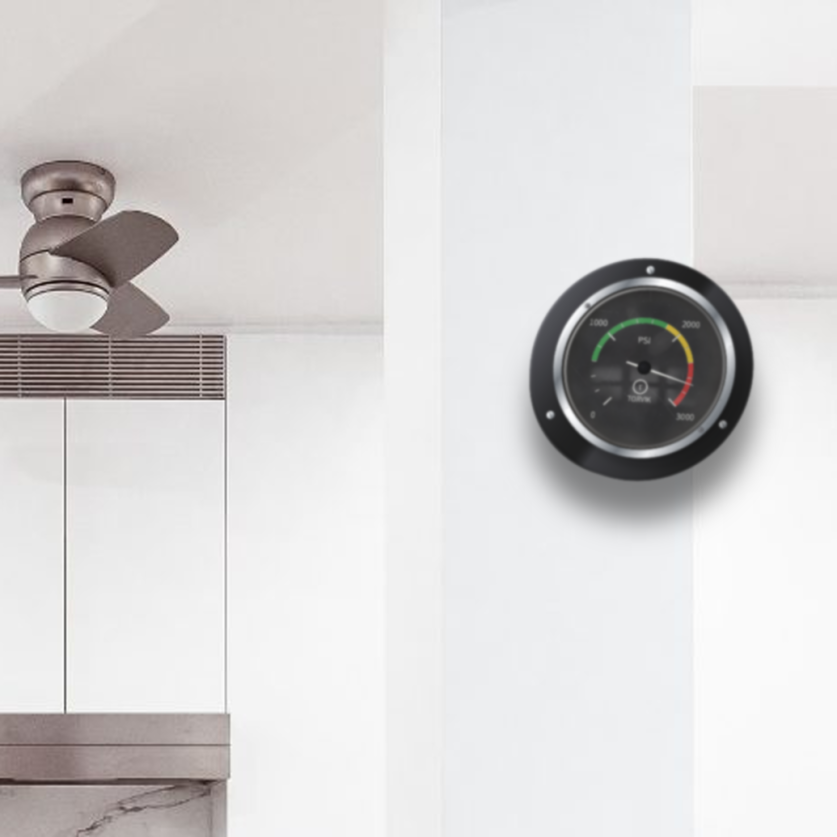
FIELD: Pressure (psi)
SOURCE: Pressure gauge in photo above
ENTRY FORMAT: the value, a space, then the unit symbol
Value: 2700 psi
